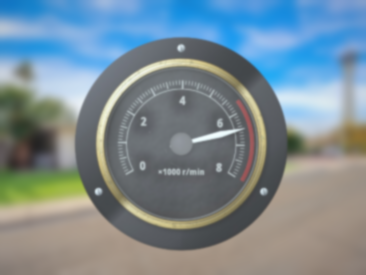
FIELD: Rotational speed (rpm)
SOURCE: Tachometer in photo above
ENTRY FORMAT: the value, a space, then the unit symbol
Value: 6500 rpm
